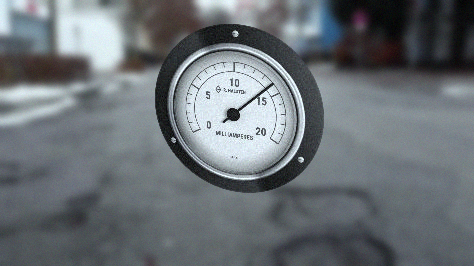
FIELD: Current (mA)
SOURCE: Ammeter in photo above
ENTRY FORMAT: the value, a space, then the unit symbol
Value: 14 mA
